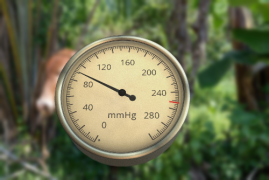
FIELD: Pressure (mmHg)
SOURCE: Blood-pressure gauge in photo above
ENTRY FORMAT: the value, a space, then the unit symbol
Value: 90 mmHg
